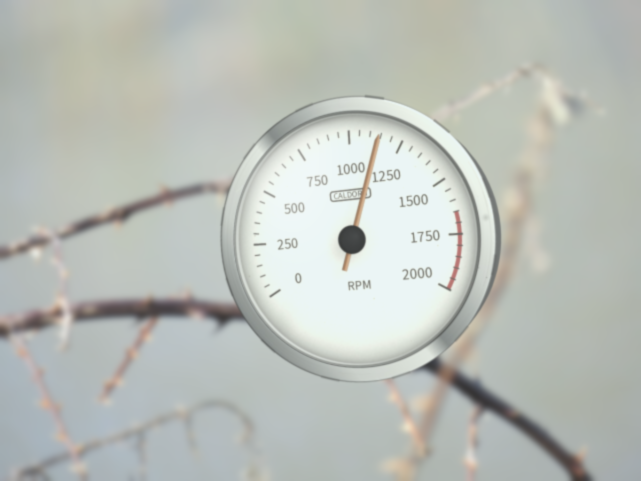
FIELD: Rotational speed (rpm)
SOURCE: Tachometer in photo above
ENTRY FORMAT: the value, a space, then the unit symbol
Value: 1150 rpm
